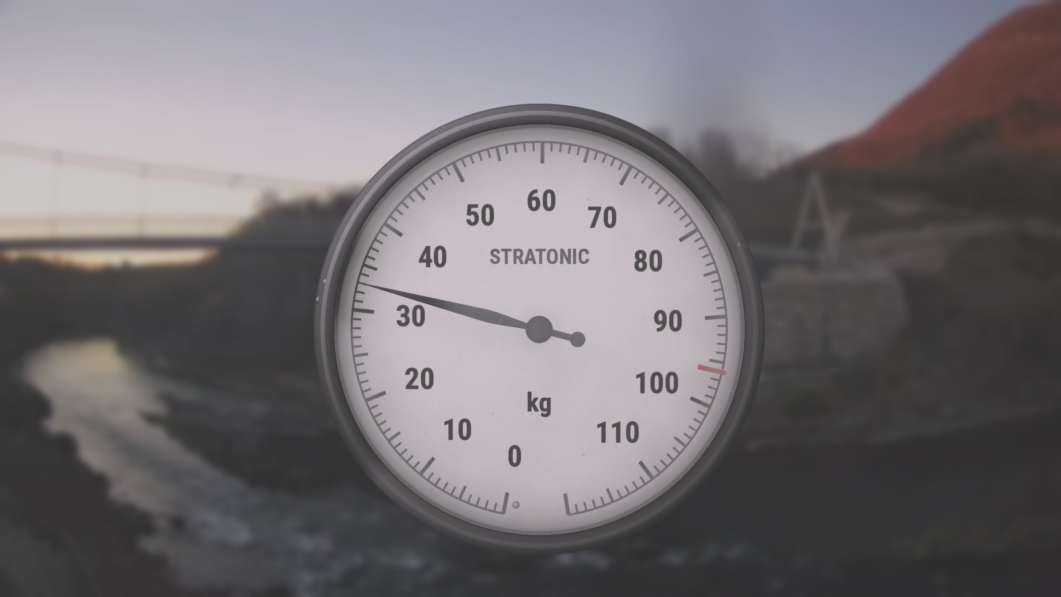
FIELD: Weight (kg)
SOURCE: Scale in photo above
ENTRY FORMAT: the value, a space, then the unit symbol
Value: 33 kg
